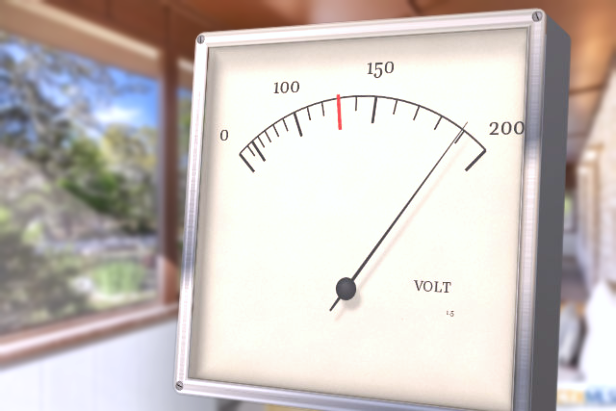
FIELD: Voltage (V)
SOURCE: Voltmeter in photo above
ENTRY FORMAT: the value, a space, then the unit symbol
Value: 190 V
